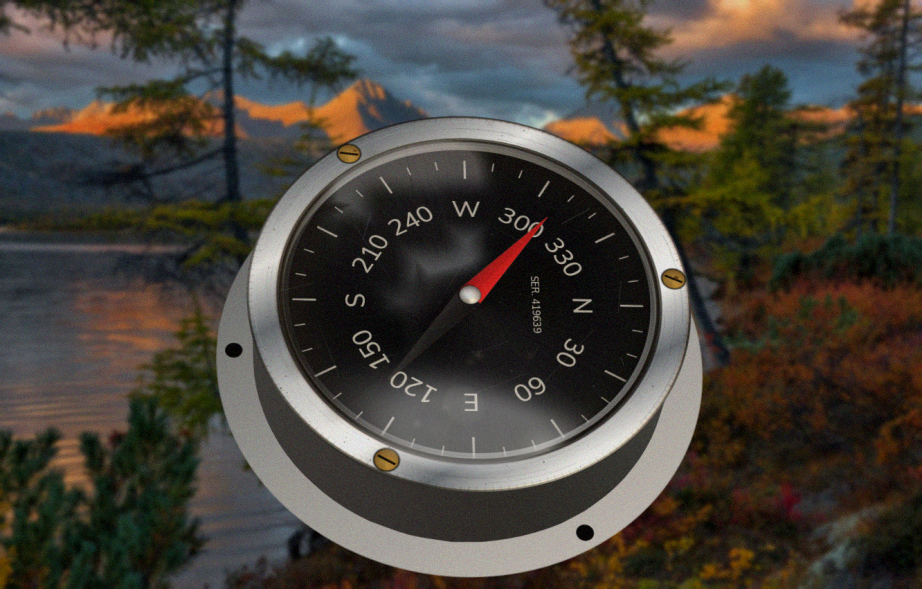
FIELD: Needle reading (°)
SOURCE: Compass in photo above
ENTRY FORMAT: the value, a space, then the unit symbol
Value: 310 °
